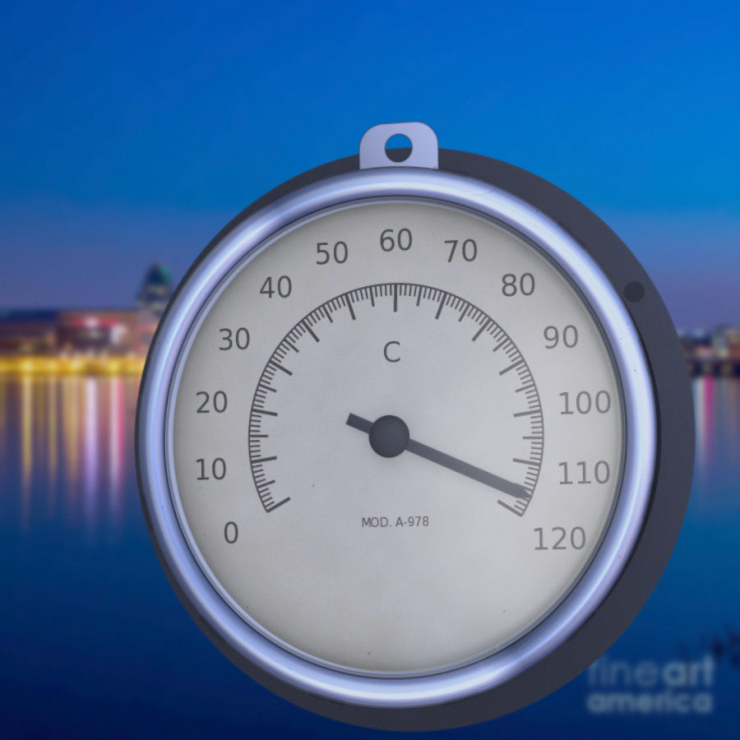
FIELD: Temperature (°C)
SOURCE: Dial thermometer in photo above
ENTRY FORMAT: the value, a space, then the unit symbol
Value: 116 °C
